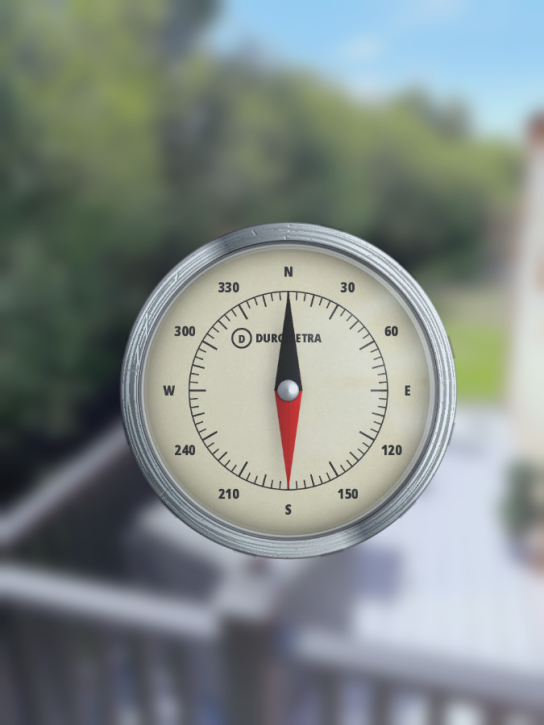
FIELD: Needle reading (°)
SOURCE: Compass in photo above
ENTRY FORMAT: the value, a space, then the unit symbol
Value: 180 °
